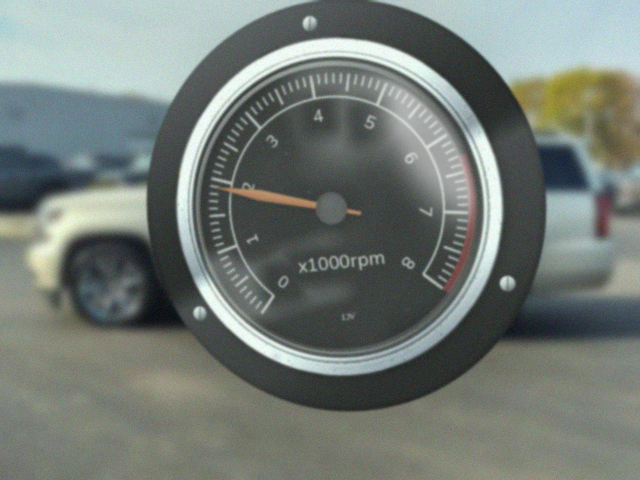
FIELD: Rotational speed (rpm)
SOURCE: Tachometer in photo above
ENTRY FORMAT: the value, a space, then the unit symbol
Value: 1900 rpm
